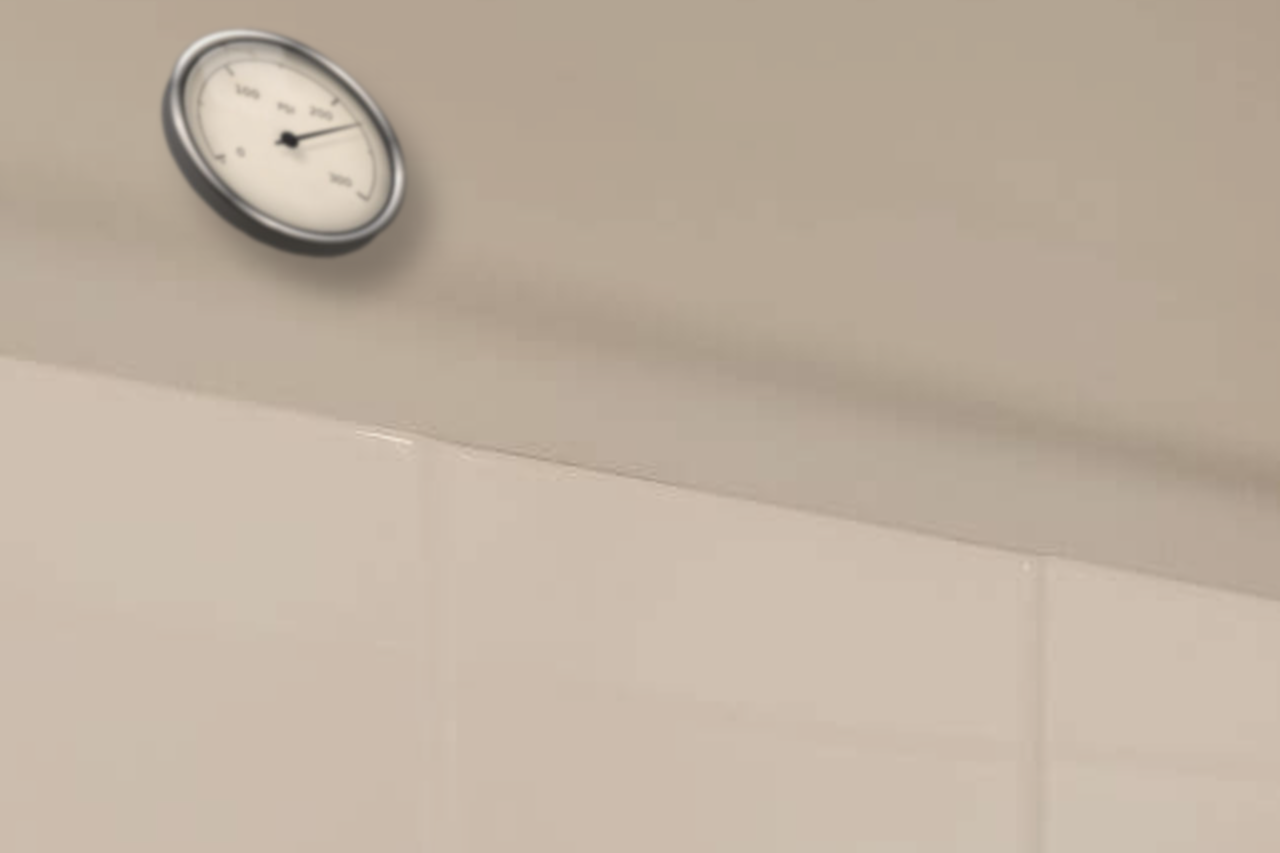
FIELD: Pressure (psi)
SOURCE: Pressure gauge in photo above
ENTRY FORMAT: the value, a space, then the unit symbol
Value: 225 psi
